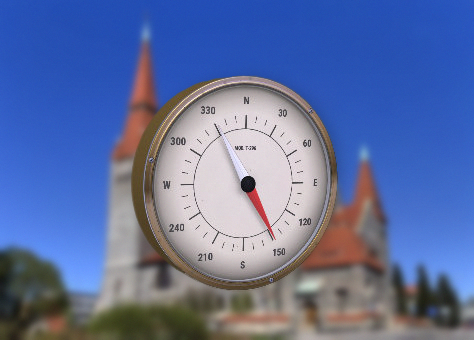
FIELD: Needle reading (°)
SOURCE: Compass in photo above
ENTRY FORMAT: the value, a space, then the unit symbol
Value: 150 °
